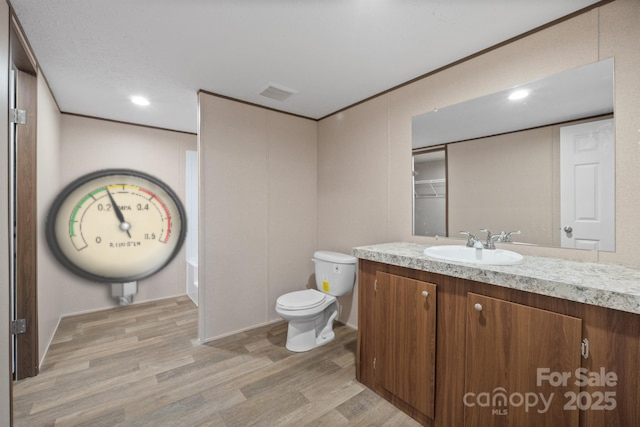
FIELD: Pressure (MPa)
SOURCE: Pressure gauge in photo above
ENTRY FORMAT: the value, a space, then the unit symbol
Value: 0.25 MPa
